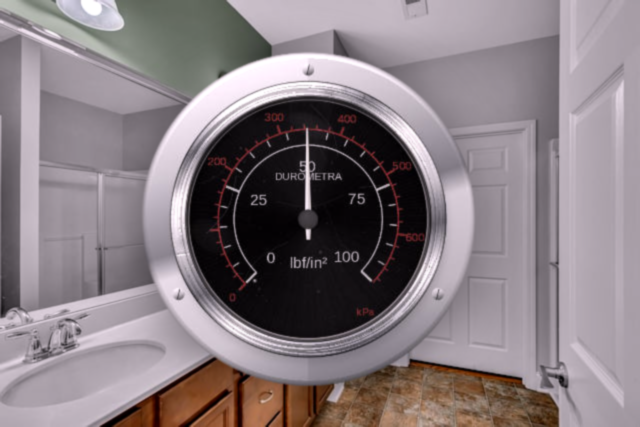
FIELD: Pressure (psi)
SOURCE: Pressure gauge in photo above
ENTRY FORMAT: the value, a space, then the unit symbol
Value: 50 psi
